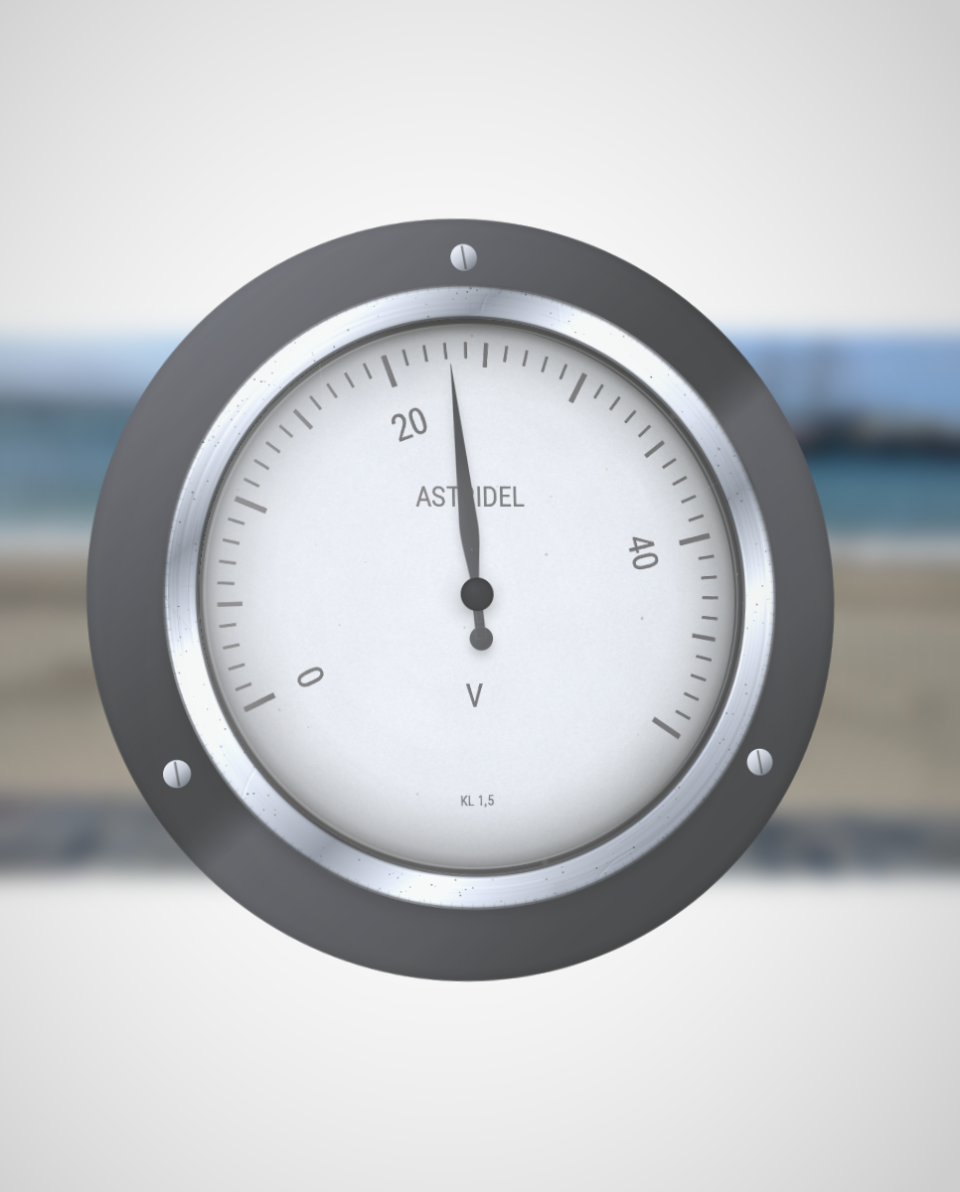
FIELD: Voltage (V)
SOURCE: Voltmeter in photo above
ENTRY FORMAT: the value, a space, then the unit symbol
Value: 23 V
